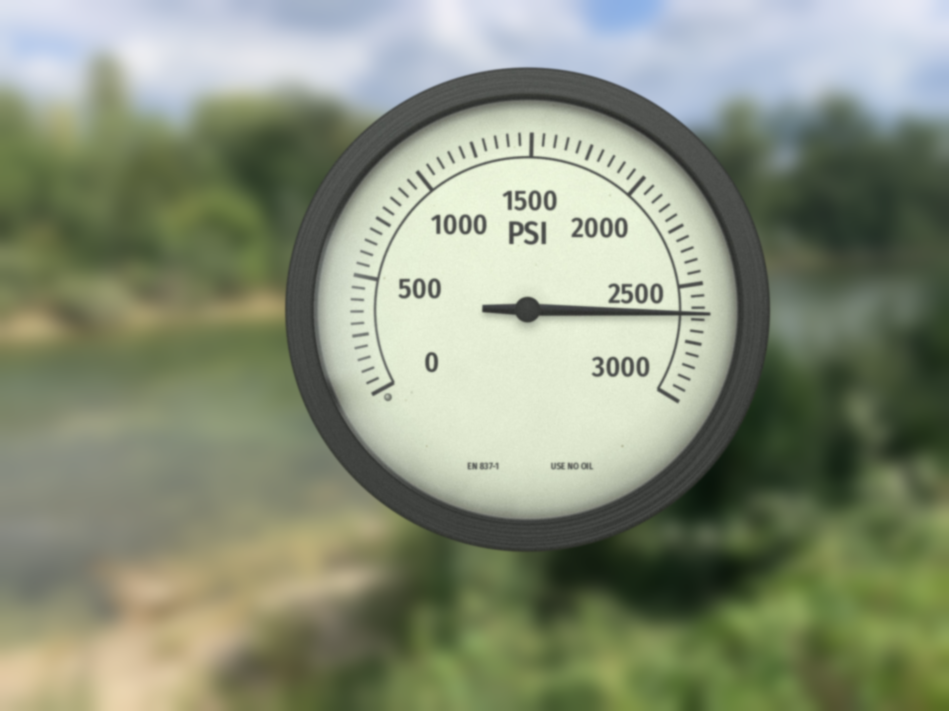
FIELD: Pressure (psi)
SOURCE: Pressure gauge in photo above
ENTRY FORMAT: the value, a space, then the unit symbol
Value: 2625 psi
